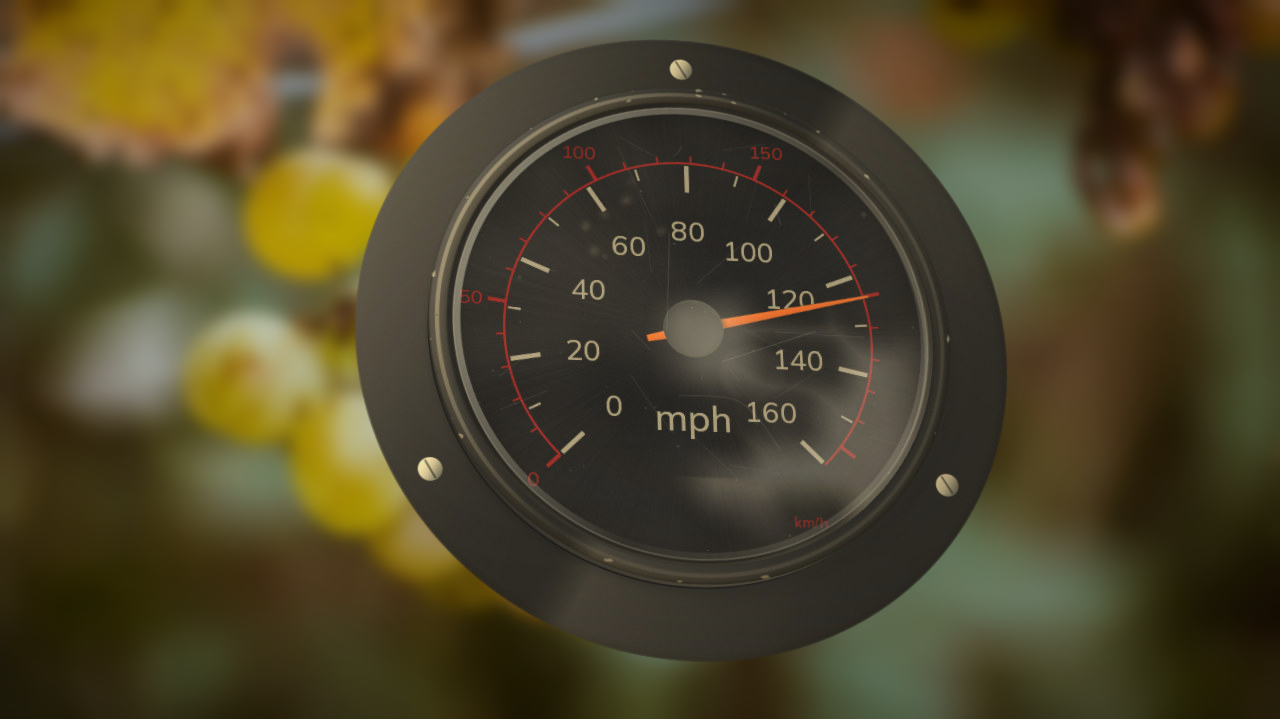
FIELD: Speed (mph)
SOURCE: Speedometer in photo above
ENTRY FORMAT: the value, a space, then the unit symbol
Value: 125 mph
